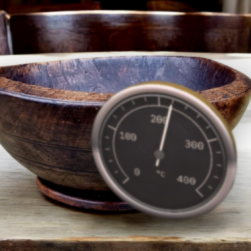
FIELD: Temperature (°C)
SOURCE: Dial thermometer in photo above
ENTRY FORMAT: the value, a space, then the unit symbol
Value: 220 °C
